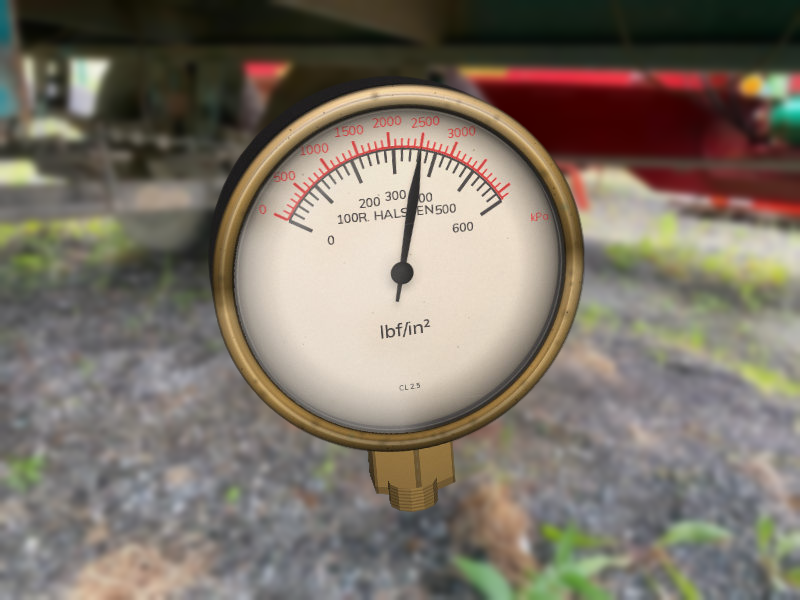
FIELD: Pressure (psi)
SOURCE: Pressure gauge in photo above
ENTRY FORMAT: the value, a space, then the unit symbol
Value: 360 psi
